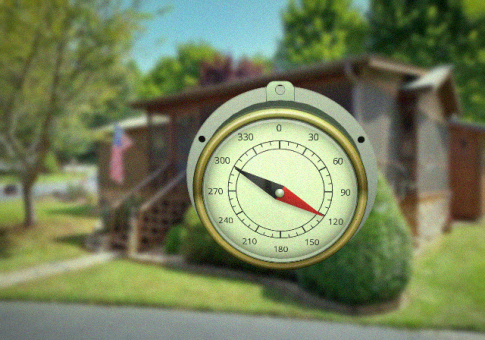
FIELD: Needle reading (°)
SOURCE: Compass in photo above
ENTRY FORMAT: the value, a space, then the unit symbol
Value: 120 °
